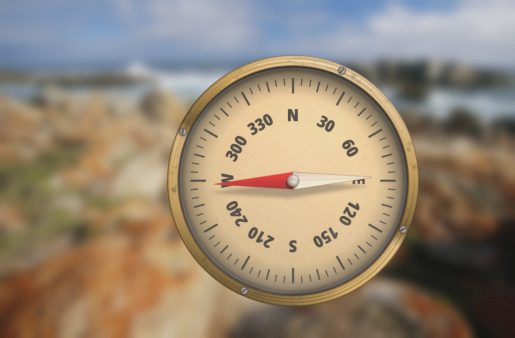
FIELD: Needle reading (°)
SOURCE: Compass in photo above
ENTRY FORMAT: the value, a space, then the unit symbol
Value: 267.5 °
